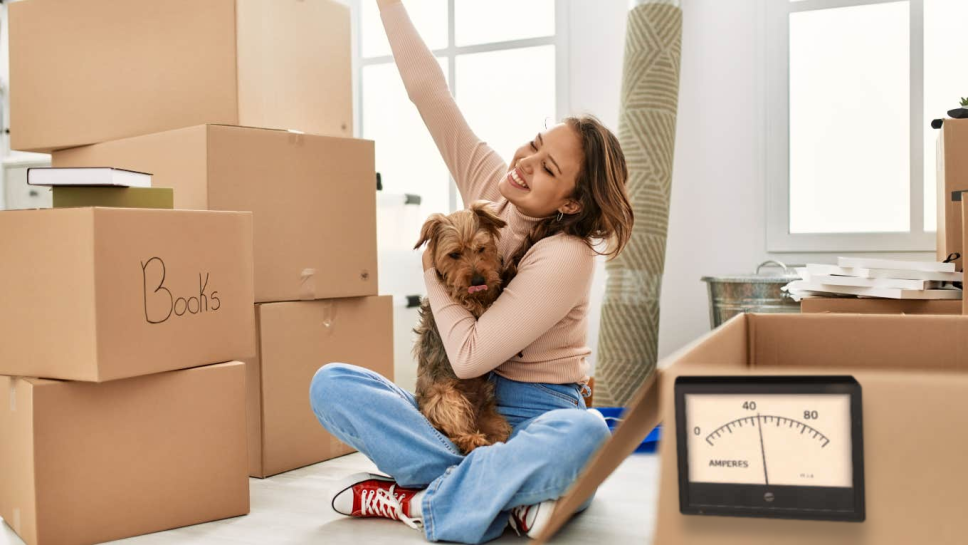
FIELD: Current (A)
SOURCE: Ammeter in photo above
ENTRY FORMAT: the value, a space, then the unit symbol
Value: 45 A
